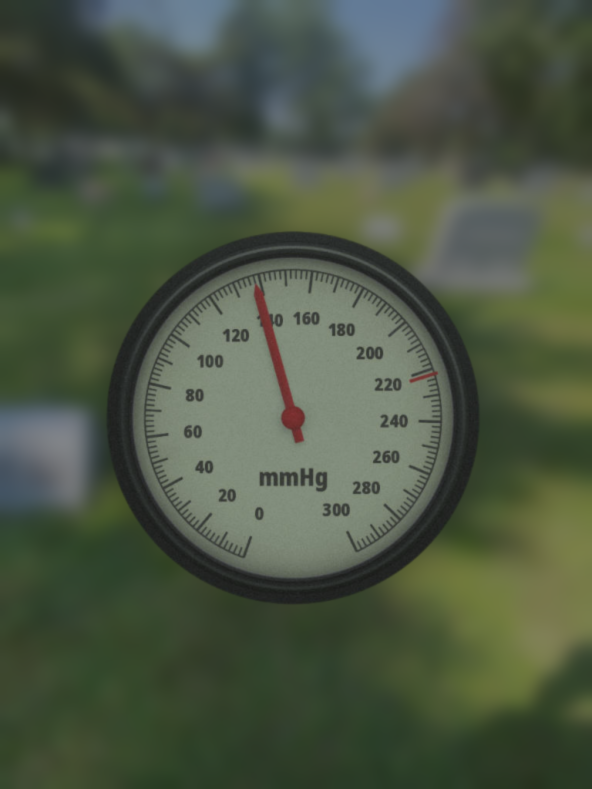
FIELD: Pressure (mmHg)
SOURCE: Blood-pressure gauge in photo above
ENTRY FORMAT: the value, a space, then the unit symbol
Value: 138 mmHg
